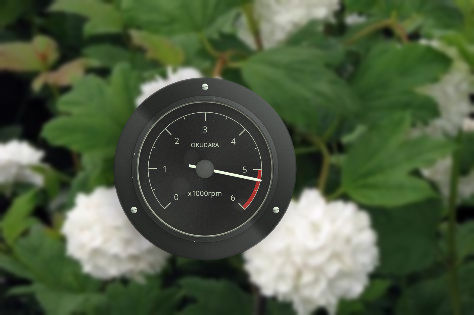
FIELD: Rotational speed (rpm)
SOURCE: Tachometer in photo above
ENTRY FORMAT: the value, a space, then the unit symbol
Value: 5250 rpm
